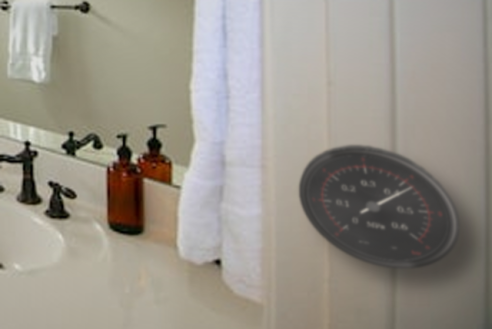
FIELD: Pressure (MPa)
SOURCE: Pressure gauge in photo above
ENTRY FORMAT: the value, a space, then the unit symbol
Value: 0.42 MPa
